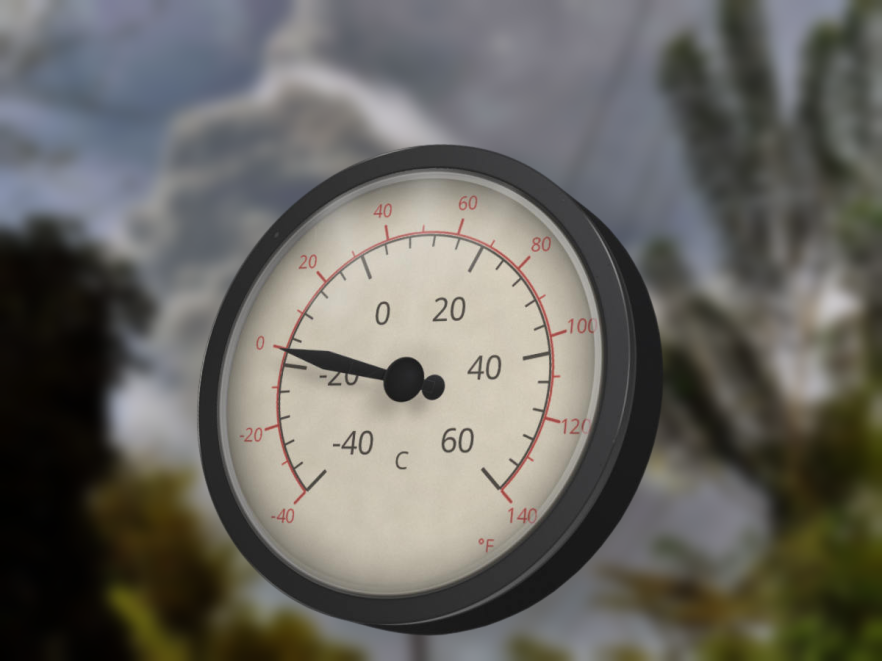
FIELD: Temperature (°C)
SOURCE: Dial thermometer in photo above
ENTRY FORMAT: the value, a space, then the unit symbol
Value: -18 °C
